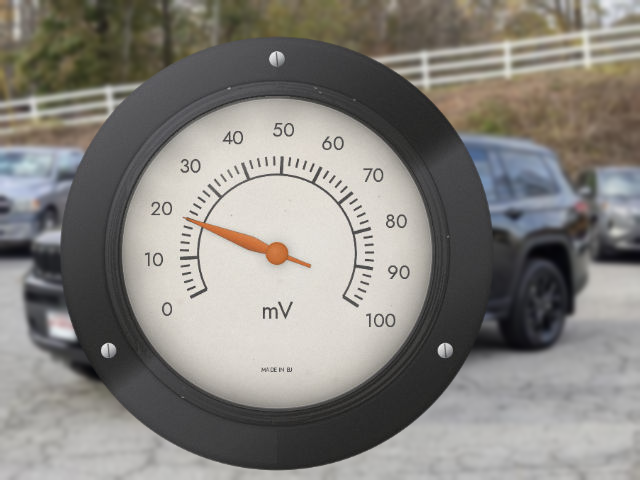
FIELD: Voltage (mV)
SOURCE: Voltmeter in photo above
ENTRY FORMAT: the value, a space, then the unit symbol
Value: 20 mV
